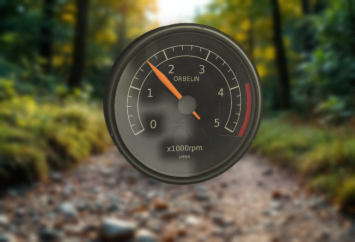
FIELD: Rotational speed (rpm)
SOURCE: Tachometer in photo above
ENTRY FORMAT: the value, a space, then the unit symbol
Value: 1600 rpm
